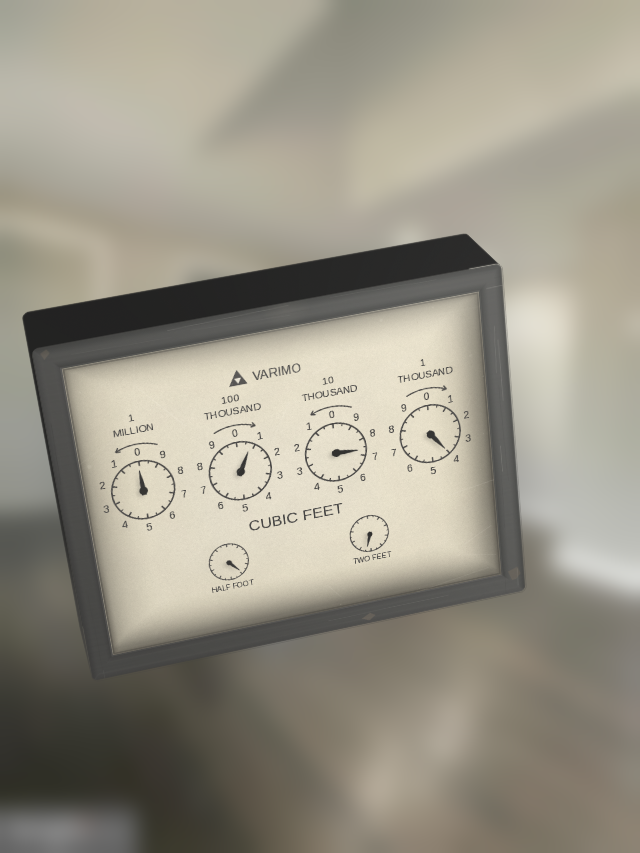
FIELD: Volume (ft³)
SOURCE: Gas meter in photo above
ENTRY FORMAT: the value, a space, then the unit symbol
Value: 7400 ft³
